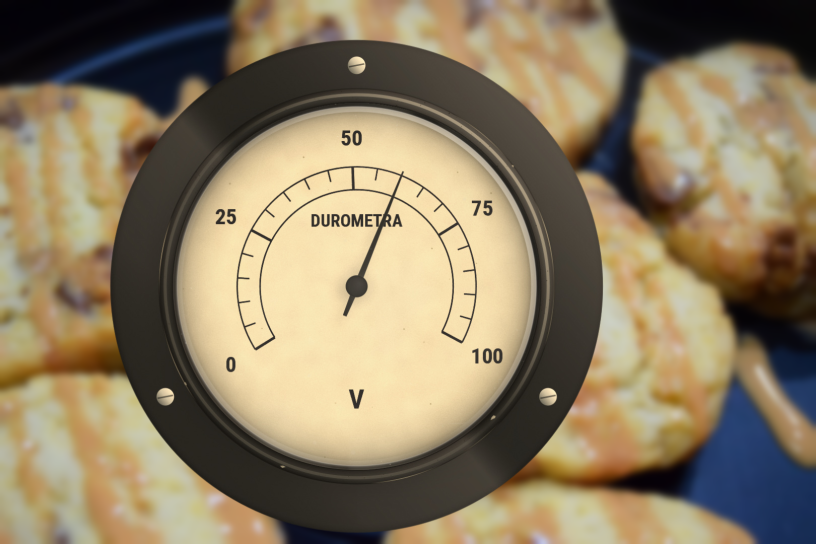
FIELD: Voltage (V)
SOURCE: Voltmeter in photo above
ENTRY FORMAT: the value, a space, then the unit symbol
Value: 60 V
